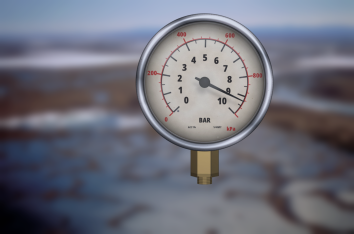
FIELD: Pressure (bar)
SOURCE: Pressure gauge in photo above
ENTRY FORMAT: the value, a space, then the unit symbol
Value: 9.25 bar
